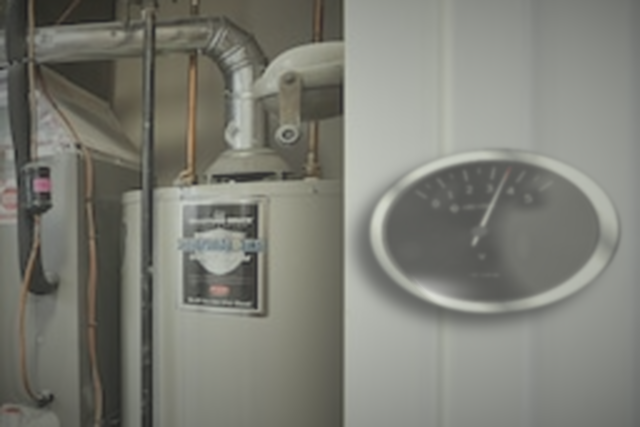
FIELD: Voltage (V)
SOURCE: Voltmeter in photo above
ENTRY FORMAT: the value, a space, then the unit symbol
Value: 3.5 V
